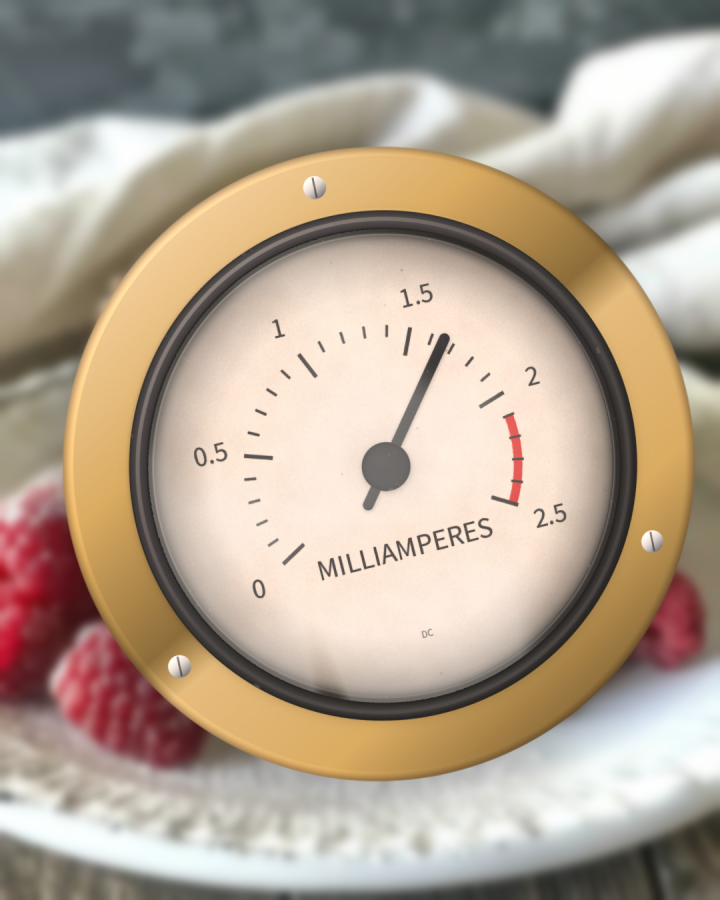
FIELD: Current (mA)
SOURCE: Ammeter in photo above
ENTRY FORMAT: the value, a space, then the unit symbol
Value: 1.65 mA
